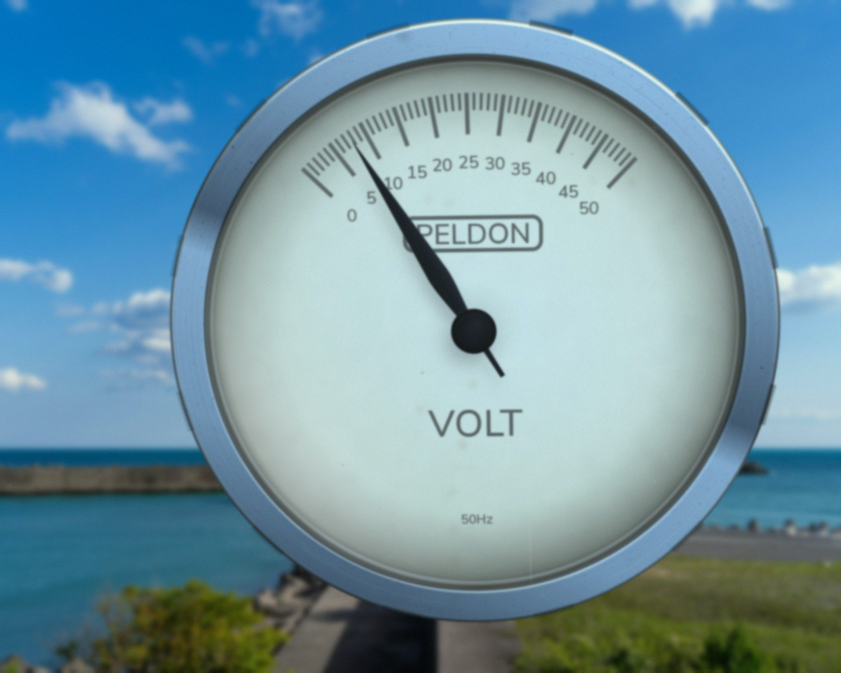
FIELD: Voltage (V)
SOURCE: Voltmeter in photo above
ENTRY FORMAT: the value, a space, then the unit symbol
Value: 8 V
